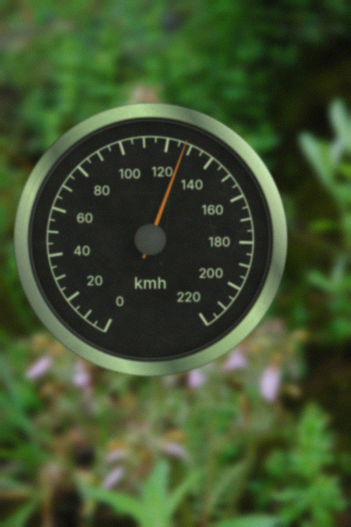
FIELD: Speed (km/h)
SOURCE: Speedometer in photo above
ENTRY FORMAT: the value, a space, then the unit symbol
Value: 127.5 km/h
